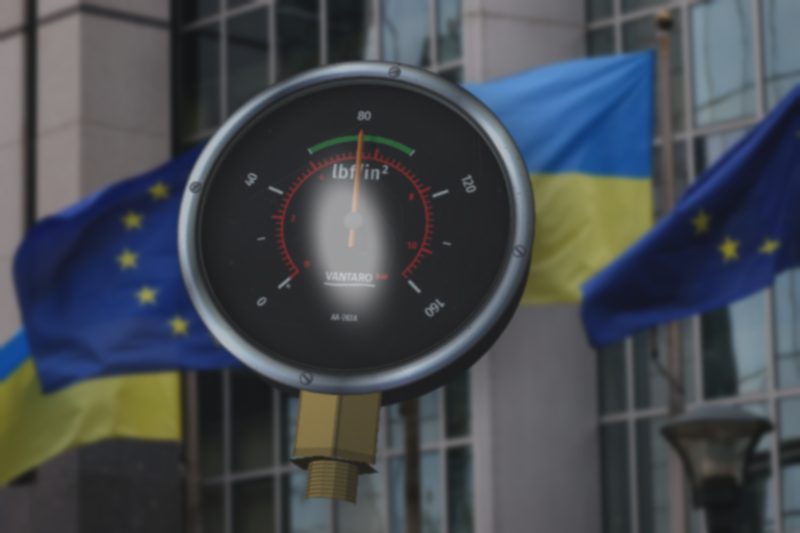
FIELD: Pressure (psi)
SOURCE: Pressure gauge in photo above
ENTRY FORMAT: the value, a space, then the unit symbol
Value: 80 psi
